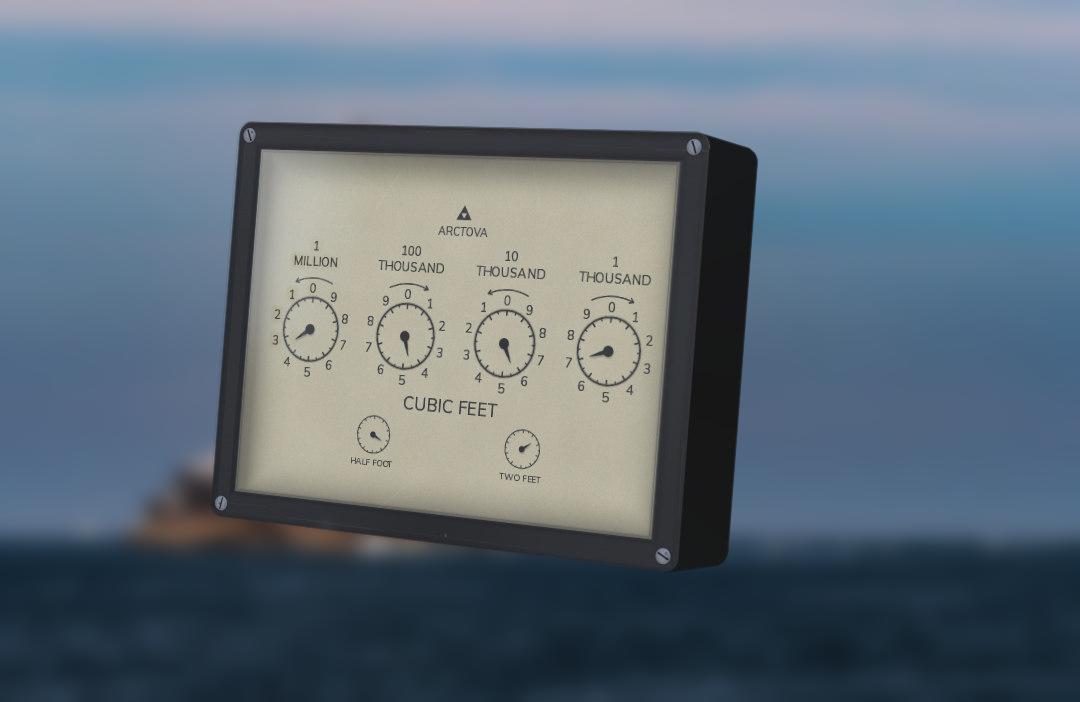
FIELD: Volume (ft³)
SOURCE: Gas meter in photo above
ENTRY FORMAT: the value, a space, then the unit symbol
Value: 345700 ft³
